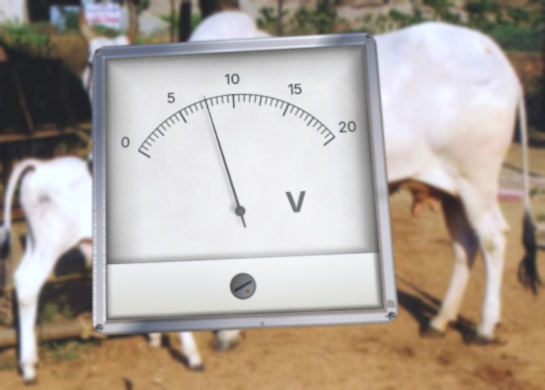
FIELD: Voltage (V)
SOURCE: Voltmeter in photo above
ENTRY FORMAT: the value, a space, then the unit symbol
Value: 7.5 V
